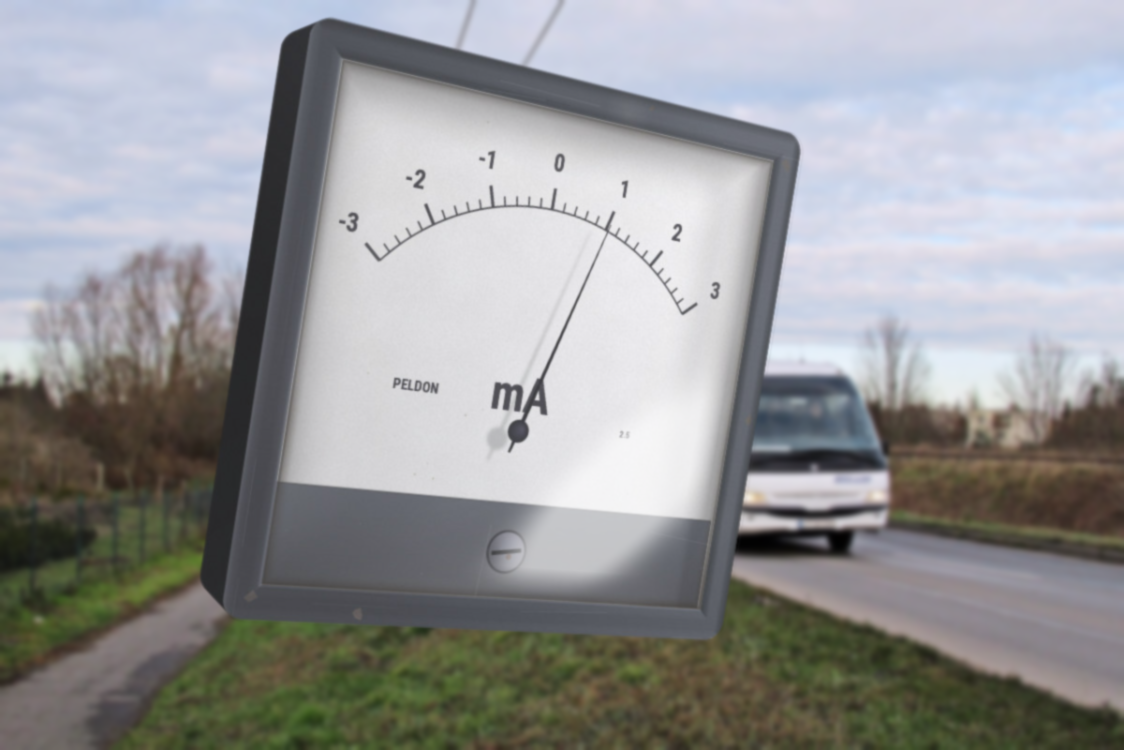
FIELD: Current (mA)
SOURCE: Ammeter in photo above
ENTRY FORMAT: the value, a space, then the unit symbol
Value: 1 mA
